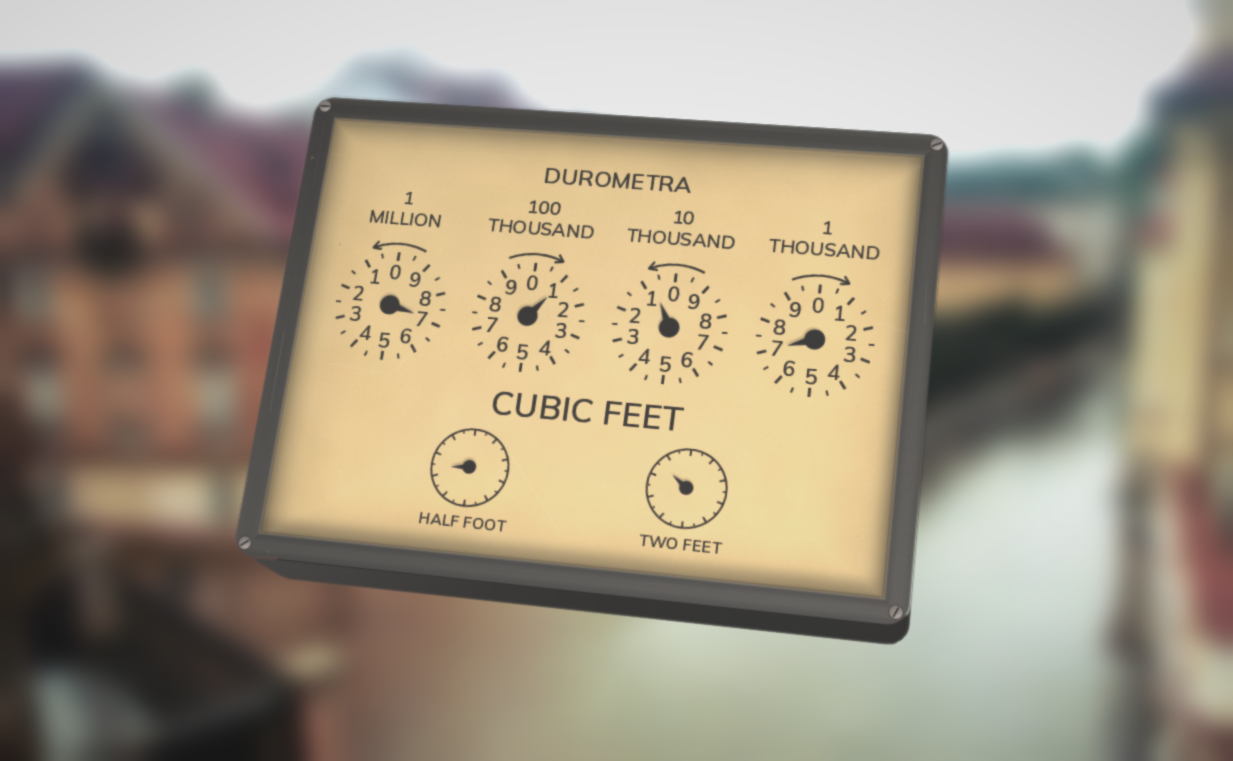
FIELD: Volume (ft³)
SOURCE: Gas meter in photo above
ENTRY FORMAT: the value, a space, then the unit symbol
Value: 710700 ft³
